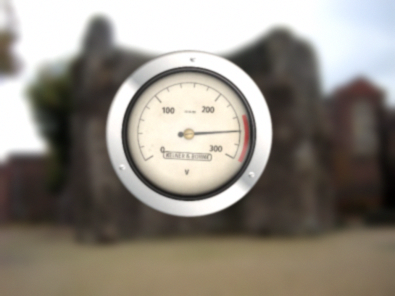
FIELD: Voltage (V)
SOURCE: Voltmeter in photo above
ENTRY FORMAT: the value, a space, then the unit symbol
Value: 260 V
